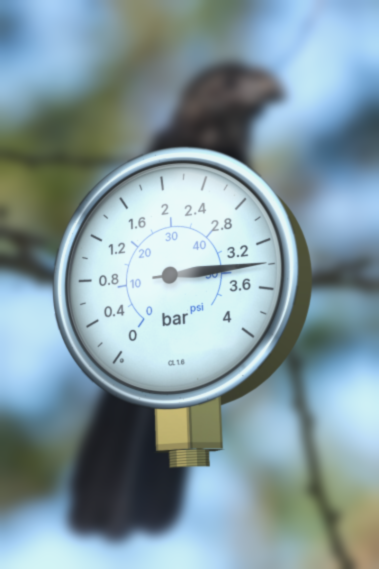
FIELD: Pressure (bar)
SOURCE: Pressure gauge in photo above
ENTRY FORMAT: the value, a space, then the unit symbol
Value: 3.4 bar
